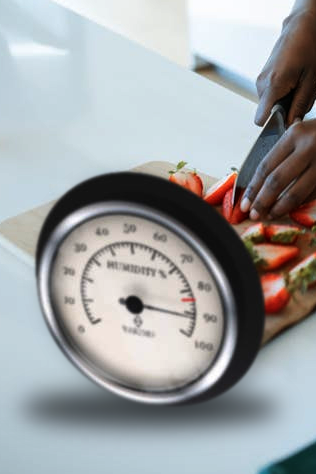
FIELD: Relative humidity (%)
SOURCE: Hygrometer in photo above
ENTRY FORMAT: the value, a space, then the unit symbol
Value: 90 %
